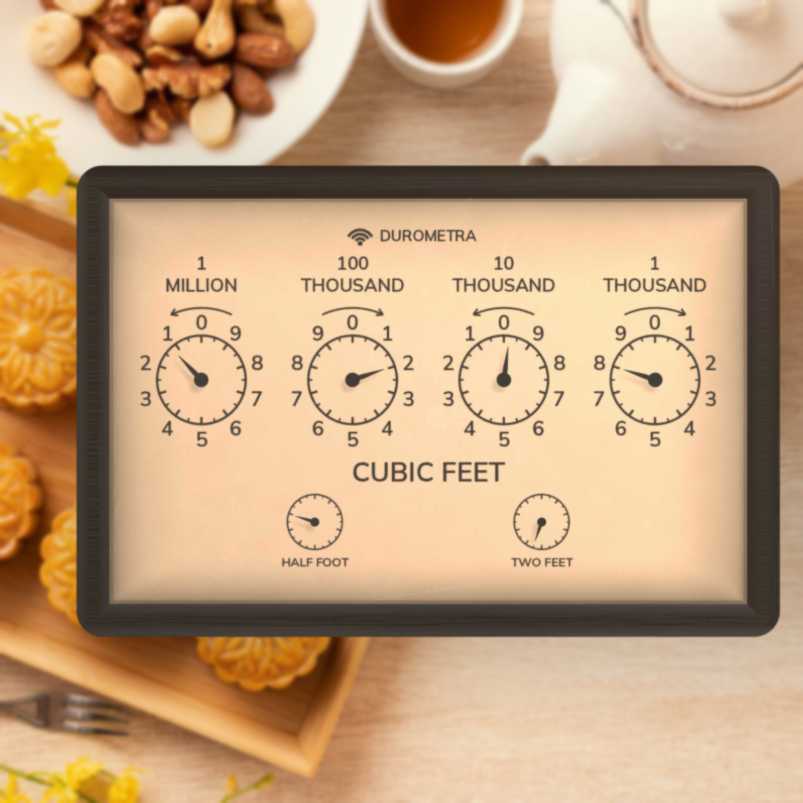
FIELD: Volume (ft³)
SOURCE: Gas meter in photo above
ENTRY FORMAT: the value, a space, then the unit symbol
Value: 119800 ft³
